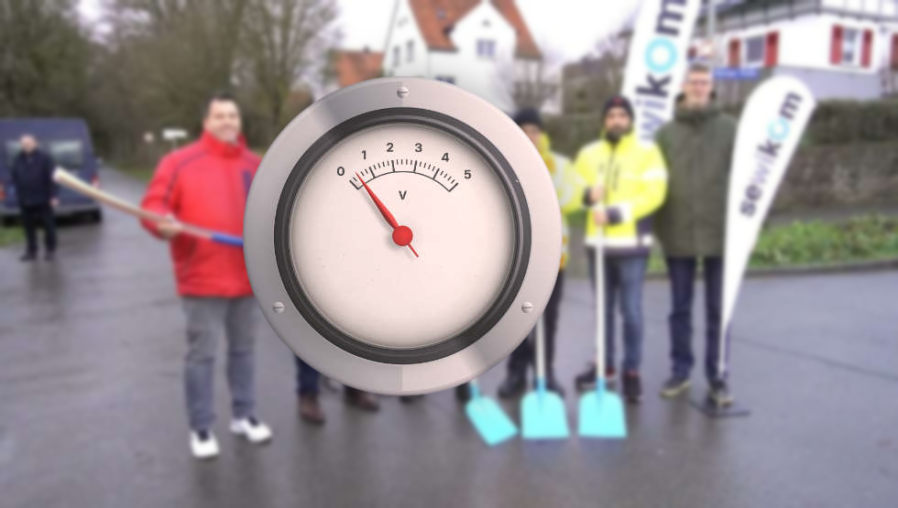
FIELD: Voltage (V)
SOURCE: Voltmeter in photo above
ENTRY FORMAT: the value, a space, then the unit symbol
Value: 0.4 V
